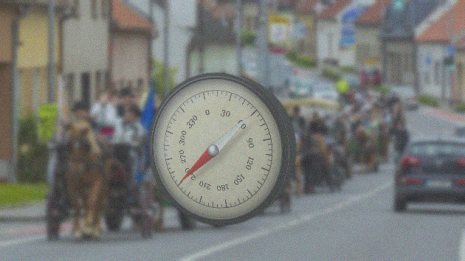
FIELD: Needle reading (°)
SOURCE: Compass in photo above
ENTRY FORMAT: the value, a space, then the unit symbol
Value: 240 °
